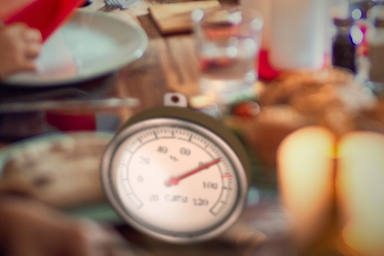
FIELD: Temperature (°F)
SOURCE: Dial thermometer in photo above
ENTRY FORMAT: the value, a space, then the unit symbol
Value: 80 °F
